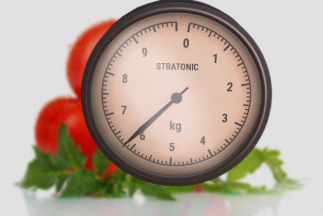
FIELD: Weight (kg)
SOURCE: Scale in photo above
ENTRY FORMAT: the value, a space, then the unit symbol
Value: 6.2 kg
